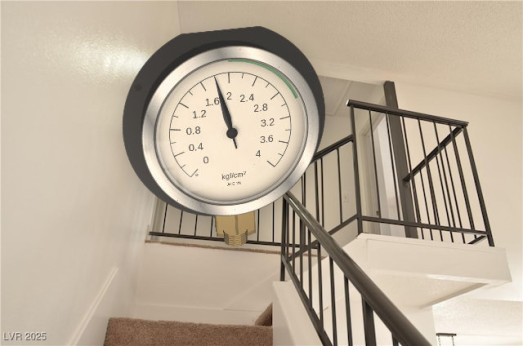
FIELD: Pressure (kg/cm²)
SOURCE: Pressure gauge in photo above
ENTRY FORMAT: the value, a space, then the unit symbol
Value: 1.8 kg/cm²
